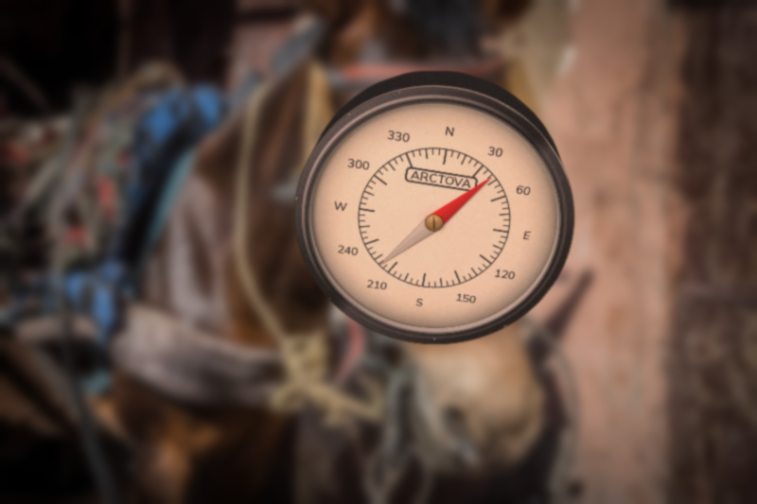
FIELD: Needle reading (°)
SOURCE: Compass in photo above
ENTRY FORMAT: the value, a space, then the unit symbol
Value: 40 °
